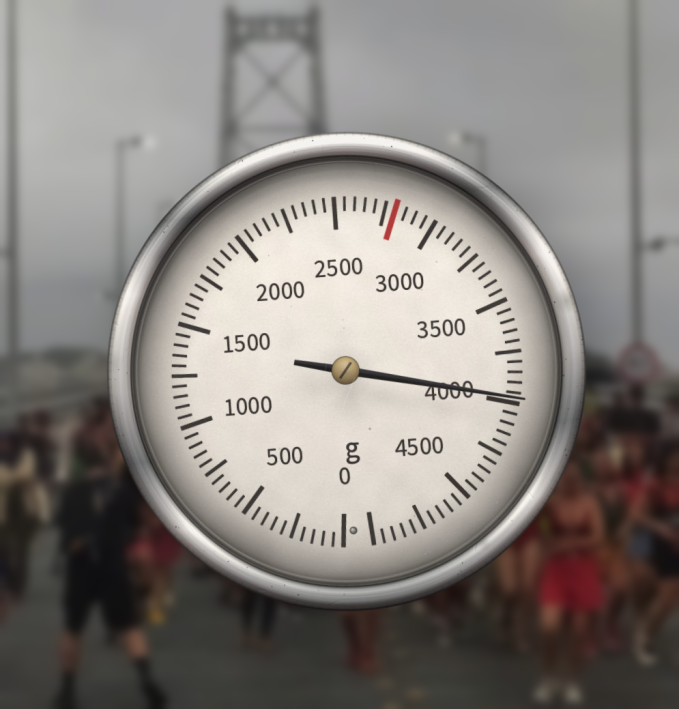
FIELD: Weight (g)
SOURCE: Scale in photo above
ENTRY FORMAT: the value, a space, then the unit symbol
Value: 3975 g
